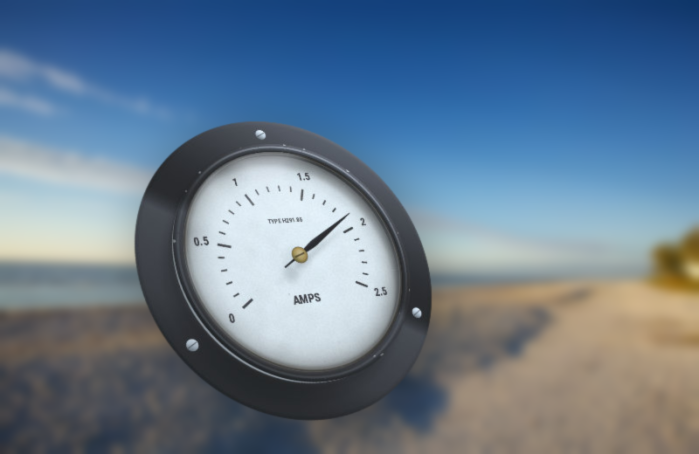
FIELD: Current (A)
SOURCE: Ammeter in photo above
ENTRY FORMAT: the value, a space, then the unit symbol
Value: 1.9 A
